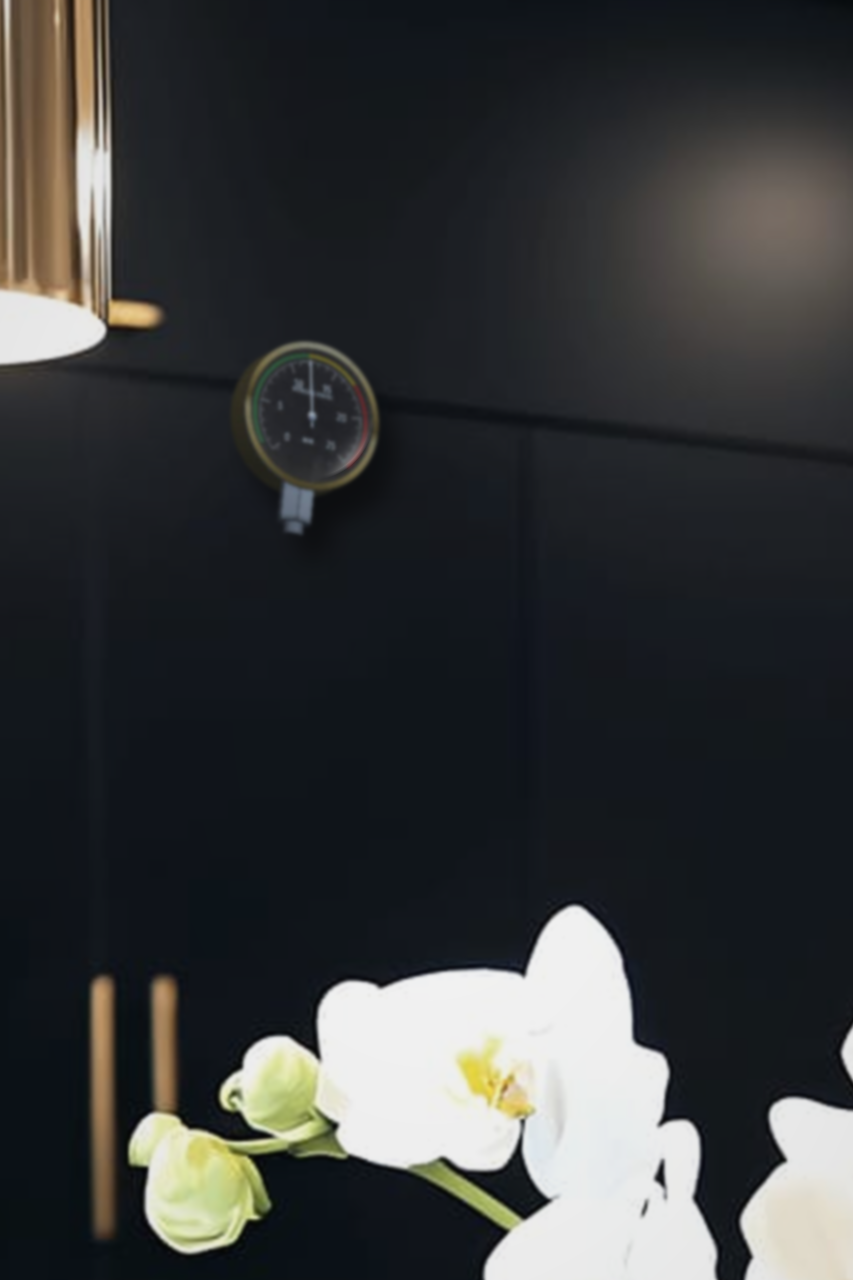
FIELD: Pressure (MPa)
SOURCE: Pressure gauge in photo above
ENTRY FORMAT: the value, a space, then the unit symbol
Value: 12 MPa
